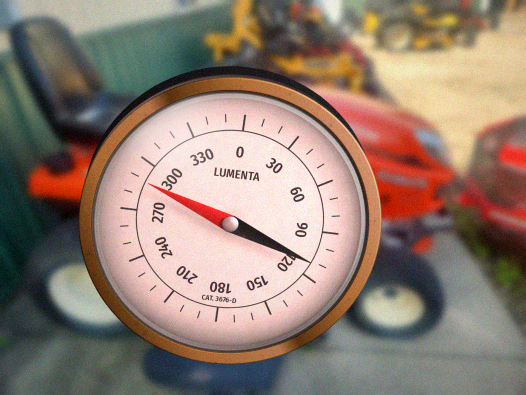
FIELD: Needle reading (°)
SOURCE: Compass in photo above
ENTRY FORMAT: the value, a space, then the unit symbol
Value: 290 °
